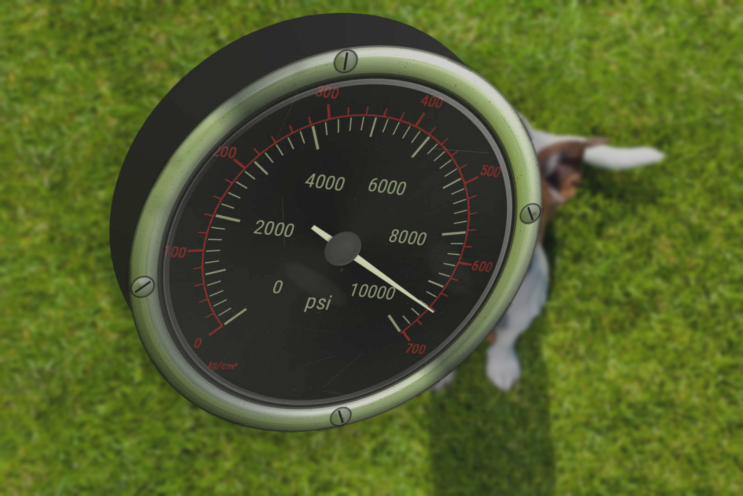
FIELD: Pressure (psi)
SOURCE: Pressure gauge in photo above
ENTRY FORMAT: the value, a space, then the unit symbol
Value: 9400 psi
